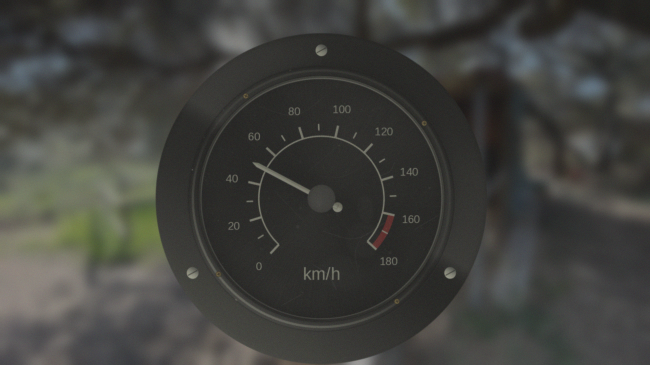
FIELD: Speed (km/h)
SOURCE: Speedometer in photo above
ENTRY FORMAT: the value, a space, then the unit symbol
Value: 50 km/h
